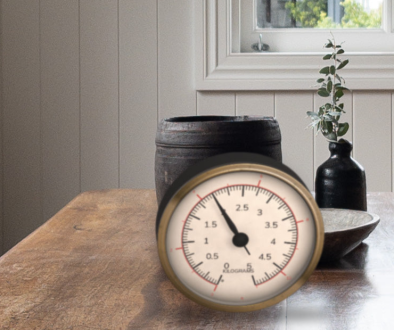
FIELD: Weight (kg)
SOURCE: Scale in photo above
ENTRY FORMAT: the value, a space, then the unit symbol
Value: 2 kg
